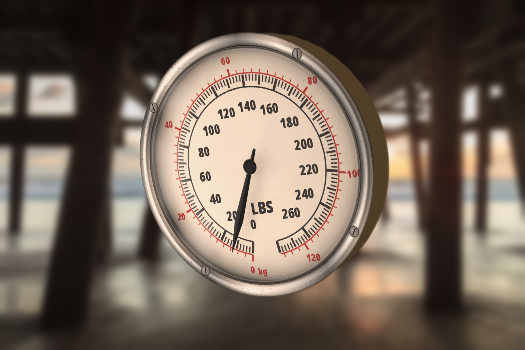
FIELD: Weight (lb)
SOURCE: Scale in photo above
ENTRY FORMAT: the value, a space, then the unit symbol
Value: 10 lb
